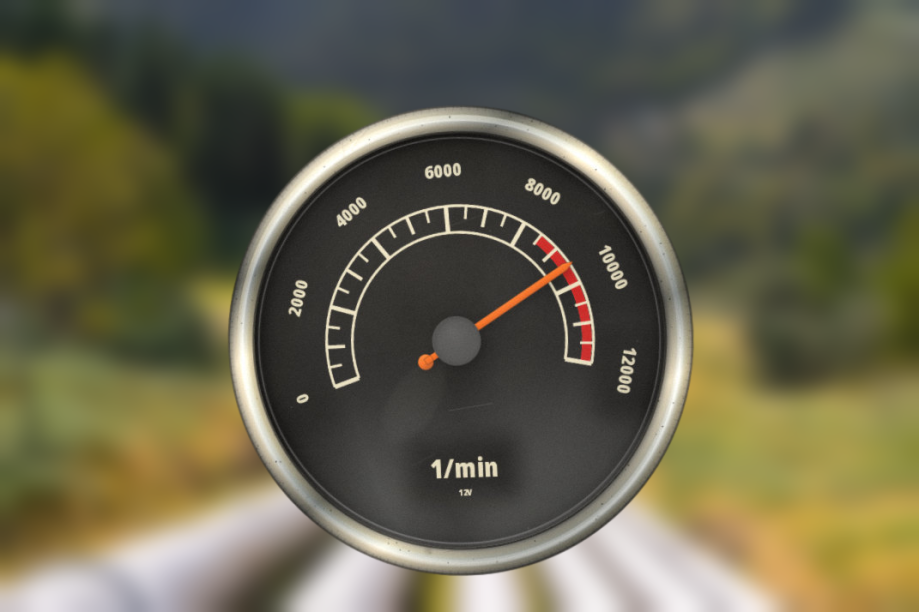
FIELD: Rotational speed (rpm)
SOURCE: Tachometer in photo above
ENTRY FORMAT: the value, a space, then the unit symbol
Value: 9500 rpm
